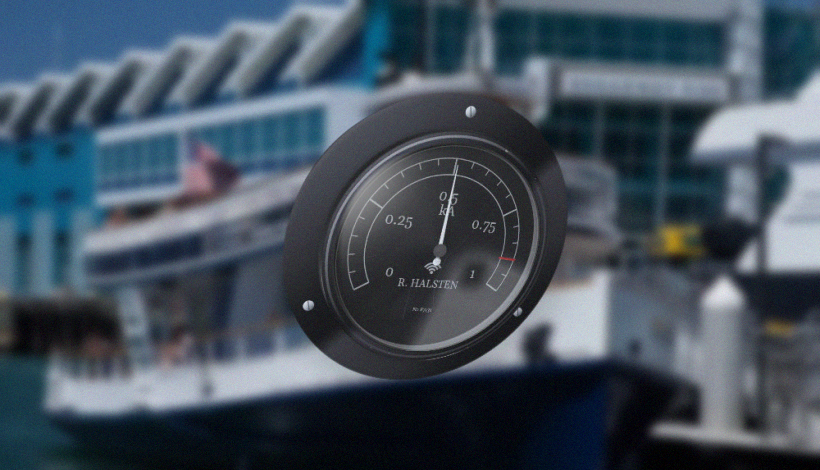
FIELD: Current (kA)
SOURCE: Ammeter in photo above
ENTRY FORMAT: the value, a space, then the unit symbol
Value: 0.5 kA
